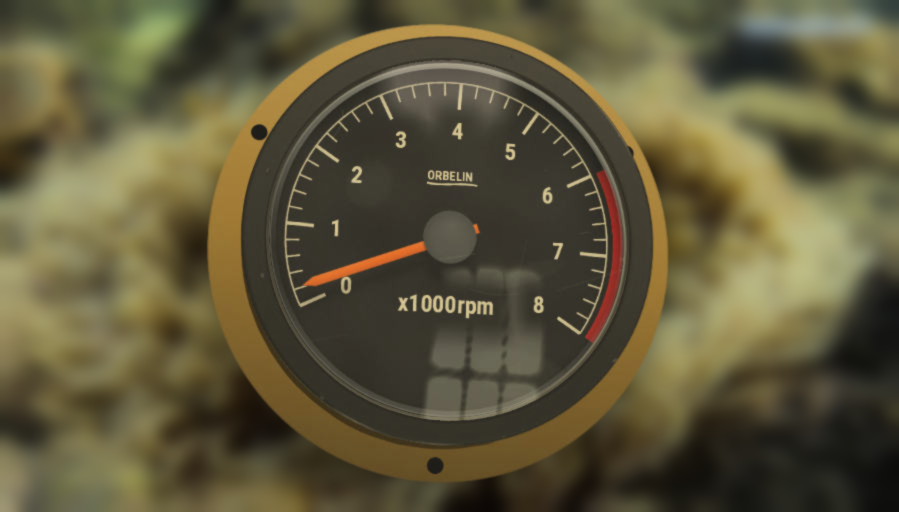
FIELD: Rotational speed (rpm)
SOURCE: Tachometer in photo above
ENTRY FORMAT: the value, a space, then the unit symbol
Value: 200 rpm
